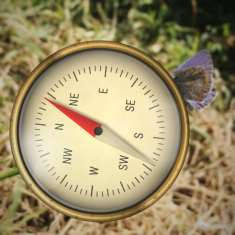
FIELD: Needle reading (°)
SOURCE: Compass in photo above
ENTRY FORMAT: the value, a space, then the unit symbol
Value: 25 °
